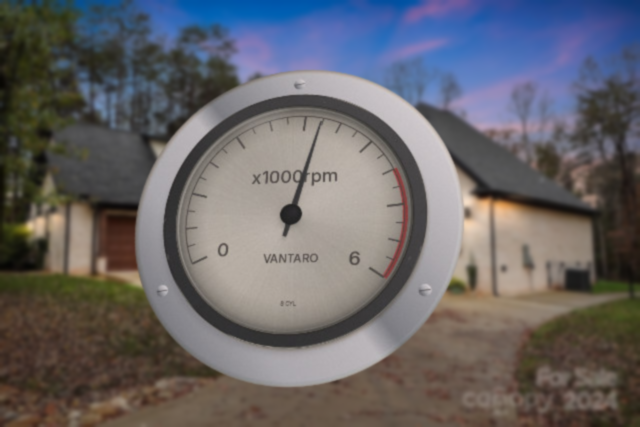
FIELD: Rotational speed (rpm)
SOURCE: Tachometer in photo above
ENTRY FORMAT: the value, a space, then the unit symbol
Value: 3250 rpm
